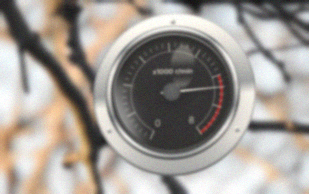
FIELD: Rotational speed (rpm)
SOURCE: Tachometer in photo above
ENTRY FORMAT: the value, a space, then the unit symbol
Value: 6400 rpm
